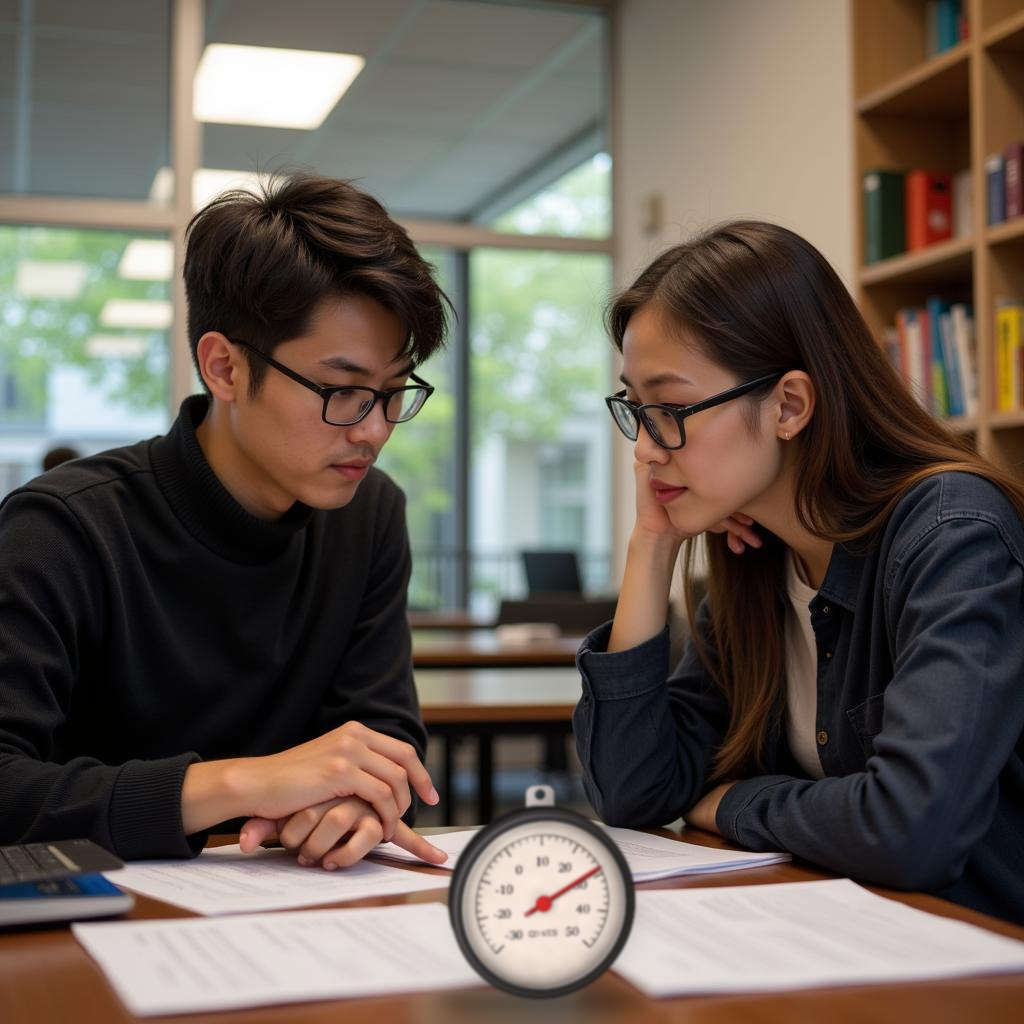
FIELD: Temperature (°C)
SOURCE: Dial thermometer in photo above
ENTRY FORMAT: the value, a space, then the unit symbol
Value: 28 °C
